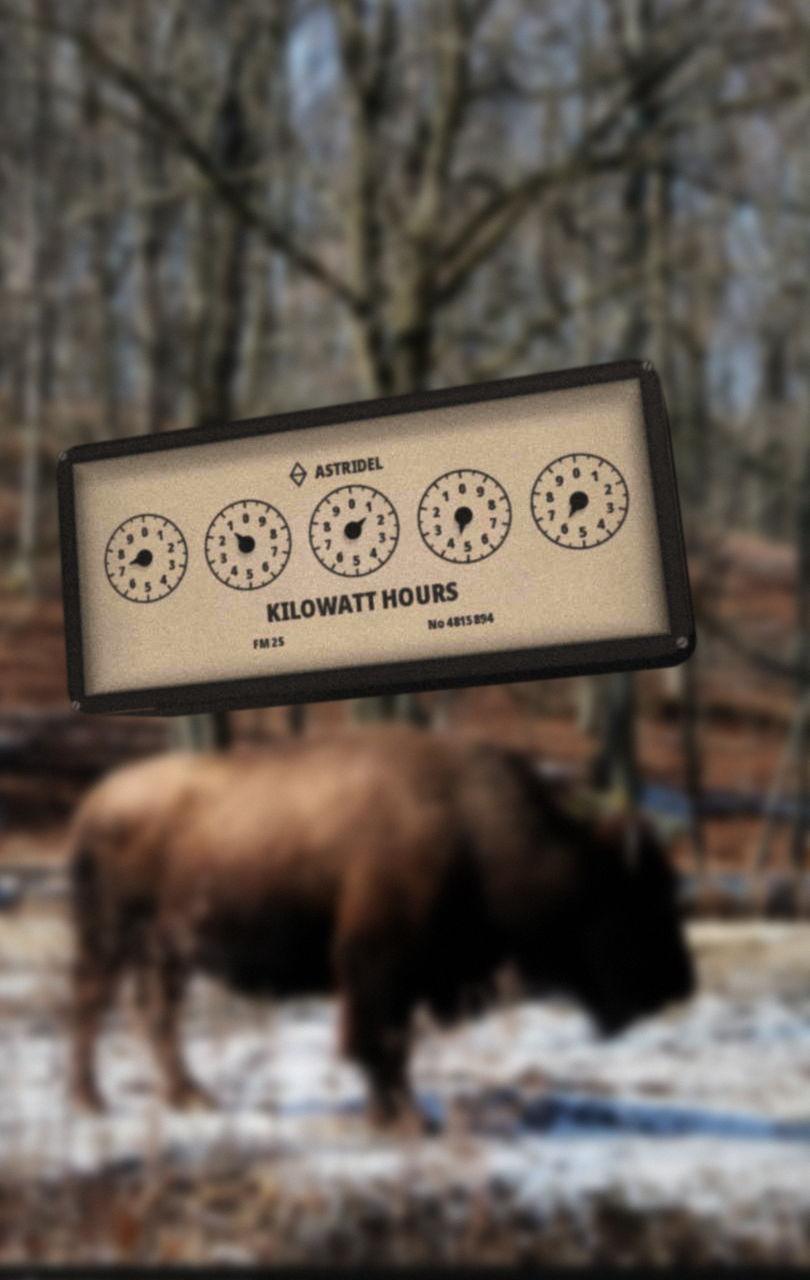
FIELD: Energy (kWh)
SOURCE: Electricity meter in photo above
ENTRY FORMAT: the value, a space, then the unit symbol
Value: 71146 kWh
